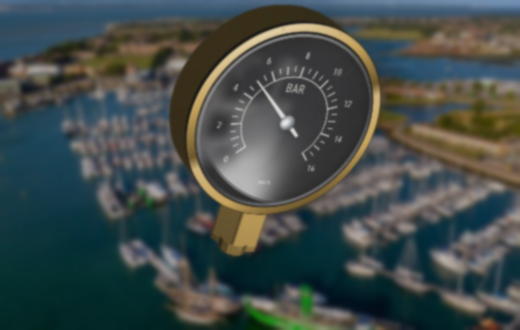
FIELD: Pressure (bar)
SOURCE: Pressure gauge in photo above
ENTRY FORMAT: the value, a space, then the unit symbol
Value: 5 bar
